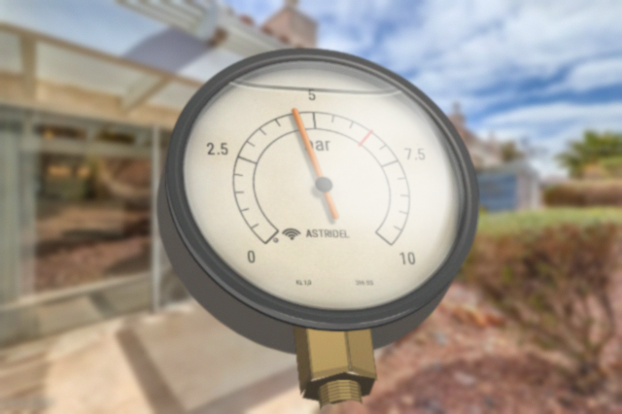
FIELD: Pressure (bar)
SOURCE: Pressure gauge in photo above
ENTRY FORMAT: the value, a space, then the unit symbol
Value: 4.5 bar
